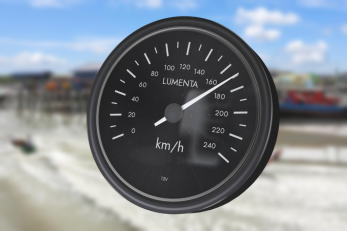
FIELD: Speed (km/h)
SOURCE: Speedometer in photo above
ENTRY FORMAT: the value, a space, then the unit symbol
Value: 170 km/h
